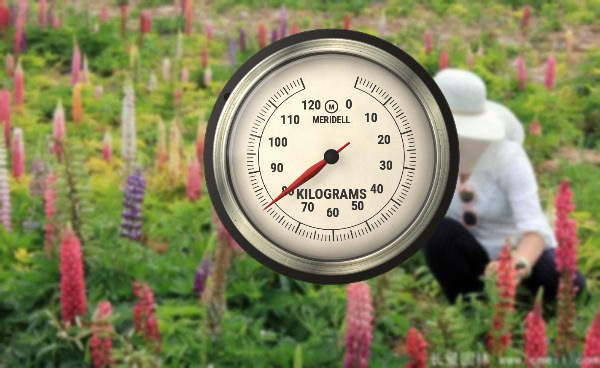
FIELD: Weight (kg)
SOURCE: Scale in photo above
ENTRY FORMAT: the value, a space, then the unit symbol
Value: 80 kg
